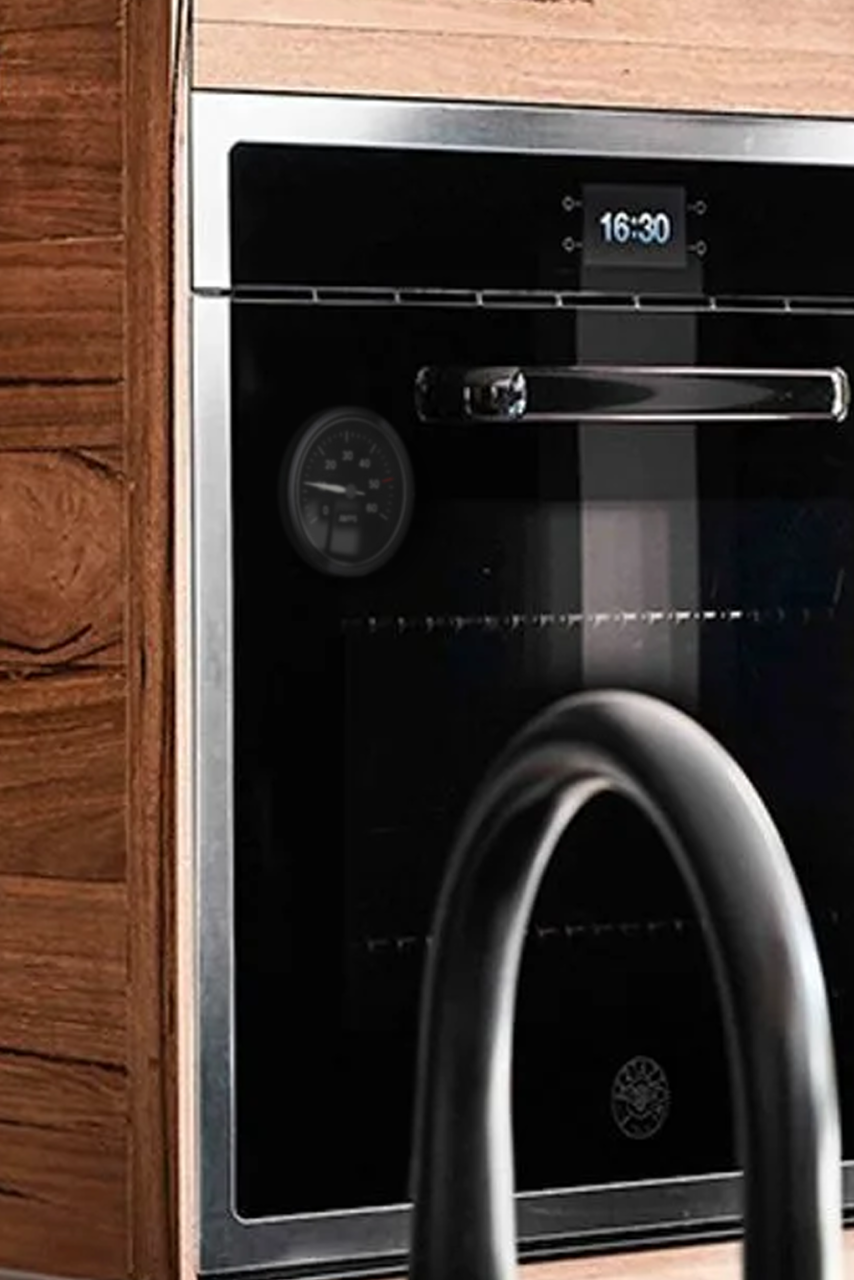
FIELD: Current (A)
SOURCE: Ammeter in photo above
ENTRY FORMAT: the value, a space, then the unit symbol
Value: 10 A
